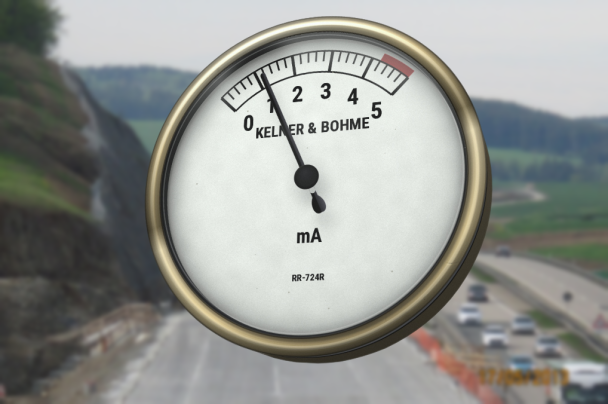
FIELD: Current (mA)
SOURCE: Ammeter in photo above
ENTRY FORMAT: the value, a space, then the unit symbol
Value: 1.2 mA
